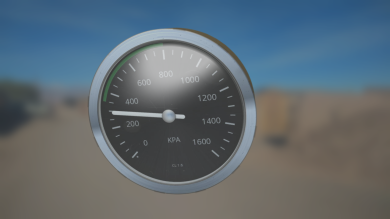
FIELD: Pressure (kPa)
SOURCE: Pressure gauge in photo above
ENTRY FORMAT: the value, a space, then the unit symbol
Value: 300 kPa
